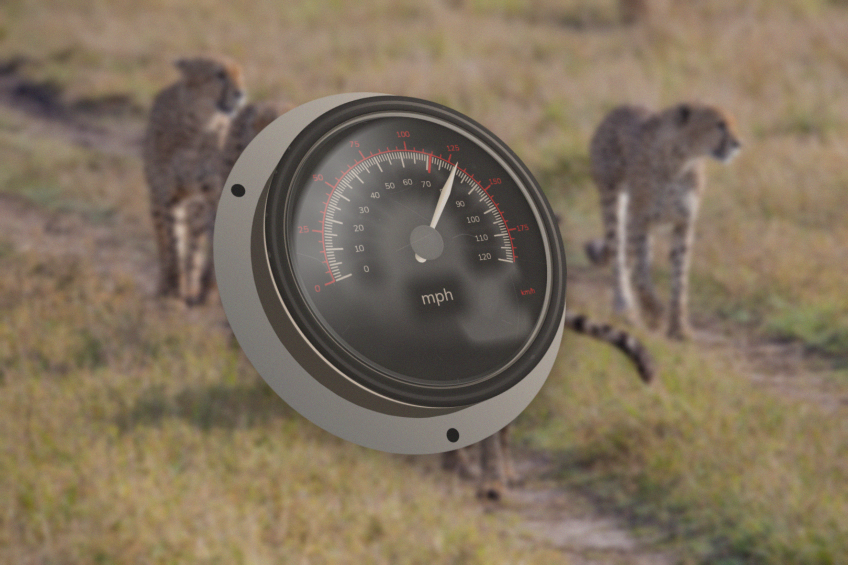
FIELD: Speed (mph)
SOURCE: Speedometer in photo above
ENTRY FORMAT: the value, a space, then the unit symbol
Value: 80 mph
